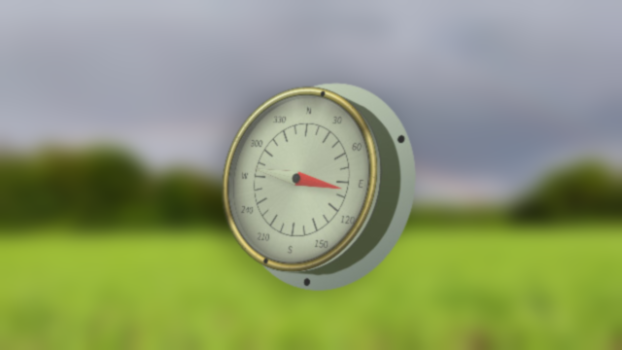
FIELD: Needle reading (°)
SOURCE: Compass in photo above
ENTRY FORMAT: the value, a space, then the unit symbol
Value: 97.5 °
